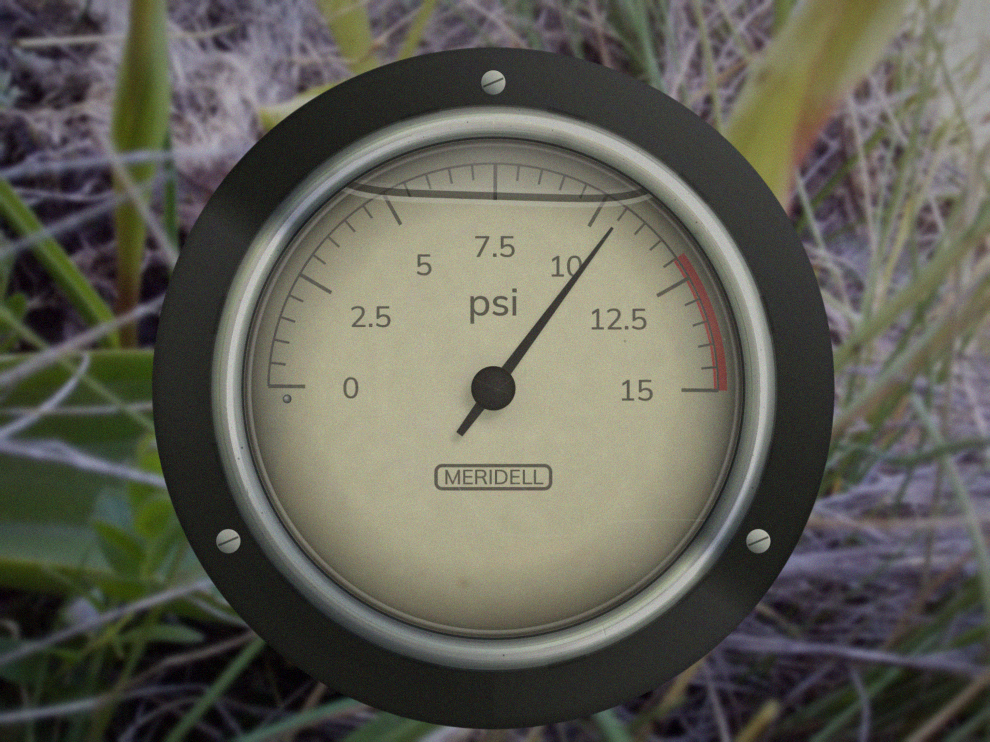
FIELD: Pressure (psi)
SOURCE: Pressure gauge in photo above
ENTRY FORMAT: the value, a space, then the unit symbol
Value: 10.5 psi
